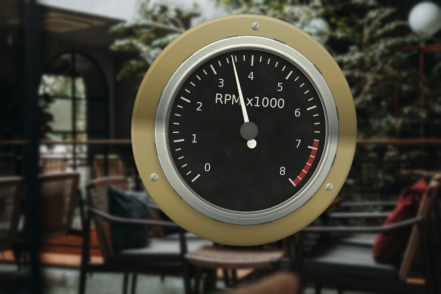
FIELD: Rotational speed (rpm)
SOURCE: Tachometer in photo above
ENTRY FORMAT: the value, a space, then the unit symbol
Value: 3500 rpm
